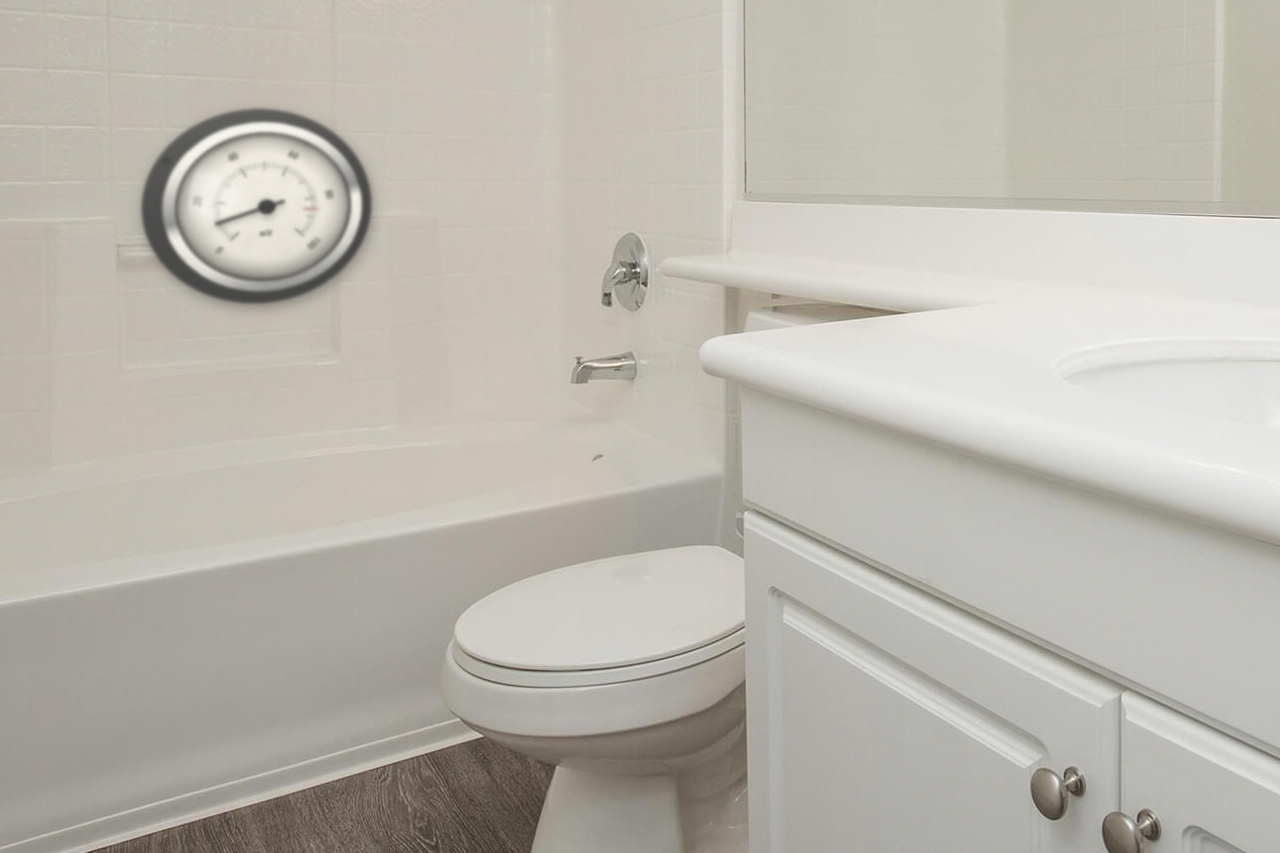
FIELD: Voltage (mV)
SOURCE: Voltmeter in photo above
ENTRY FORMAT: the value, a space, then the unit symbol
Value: 10 mV
